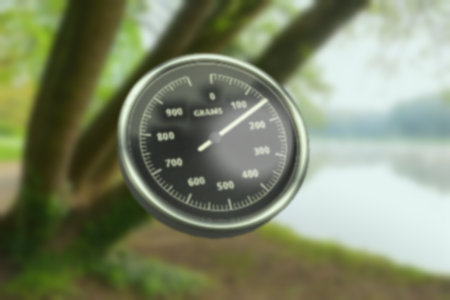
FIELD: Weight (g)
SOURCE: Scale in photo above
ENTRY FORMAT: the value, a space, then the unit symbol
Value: 150 g
